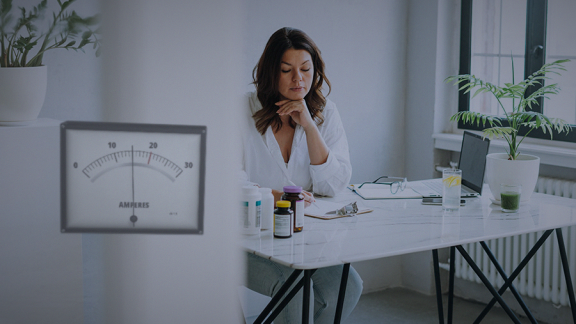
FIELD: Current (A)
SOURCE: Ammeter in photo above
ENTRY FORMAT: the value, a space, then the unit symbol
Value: 15 A
